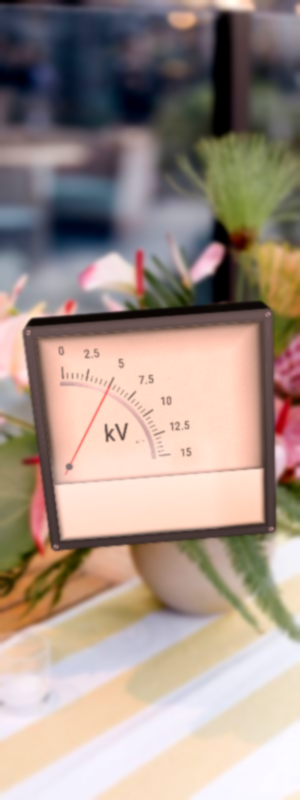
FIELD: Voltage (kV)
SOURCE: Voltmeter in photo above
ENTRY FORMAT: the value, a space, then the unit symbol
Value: 5 kV
